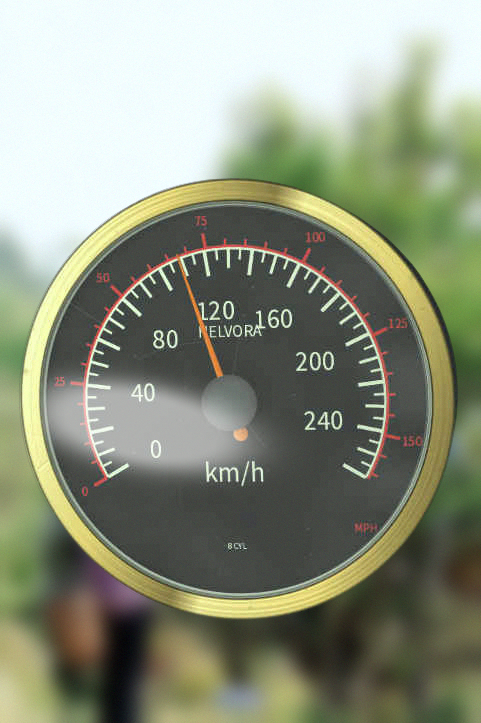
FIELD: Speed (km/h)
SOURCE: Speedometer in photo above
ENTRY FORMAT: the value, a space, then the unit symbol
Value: 110 km/h
